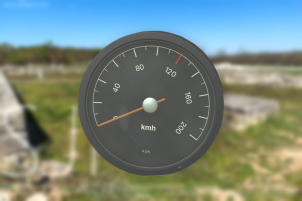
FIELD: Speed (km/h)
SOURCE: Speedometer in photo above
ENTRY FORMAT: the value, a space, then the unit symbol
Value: 0 km/h
